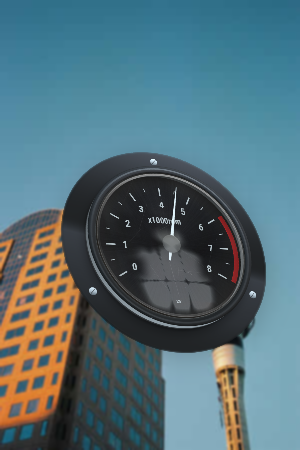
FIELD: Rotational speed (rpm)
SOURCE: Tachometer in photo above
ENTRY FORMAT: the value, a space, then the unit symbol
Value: 4500 rpm
